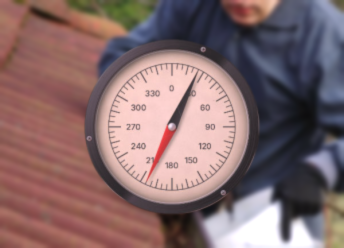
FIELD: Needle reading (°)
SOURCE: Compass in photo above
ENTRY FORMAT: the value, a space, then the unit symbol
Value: 205 °
